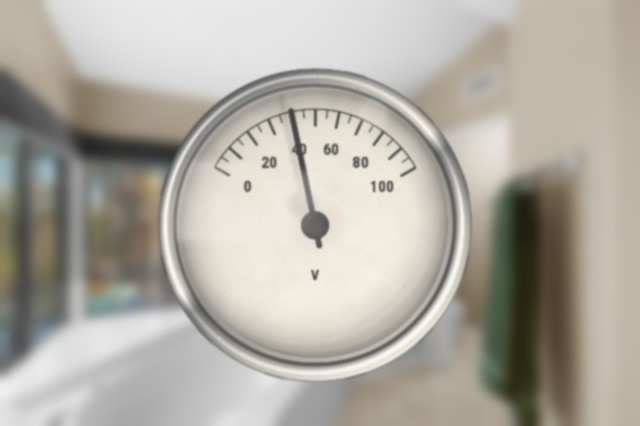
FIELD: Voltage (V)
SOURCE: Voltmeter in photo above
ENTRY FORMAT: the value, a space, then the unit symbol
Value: 40 V
